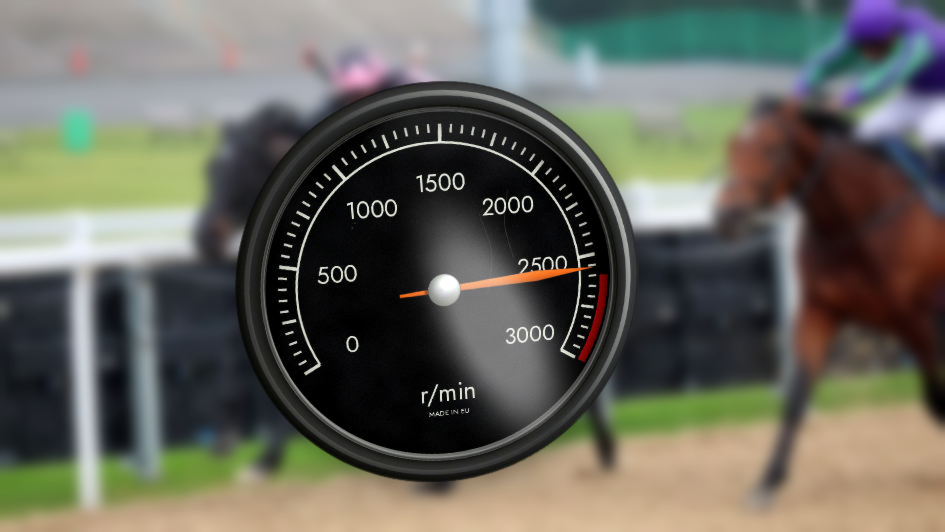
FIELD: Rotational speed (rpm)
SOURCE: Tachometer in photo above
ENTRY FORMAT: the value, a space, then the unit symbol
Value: 2550 rpm
